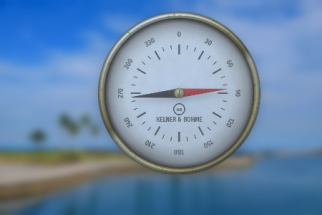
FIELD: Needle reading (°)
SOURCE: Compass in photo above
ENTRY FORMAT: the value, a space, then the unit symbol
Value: 85 °
